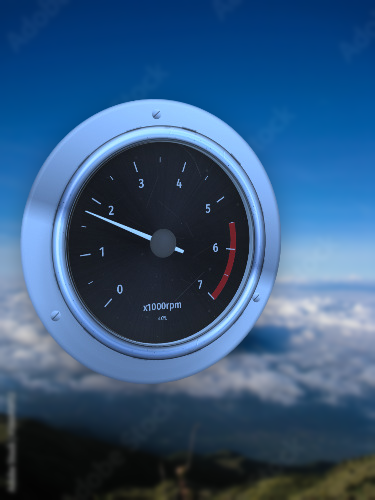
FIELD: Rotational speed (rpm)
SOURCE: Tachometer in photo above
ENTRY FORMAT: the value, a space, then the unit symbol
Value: 1750 rpm
